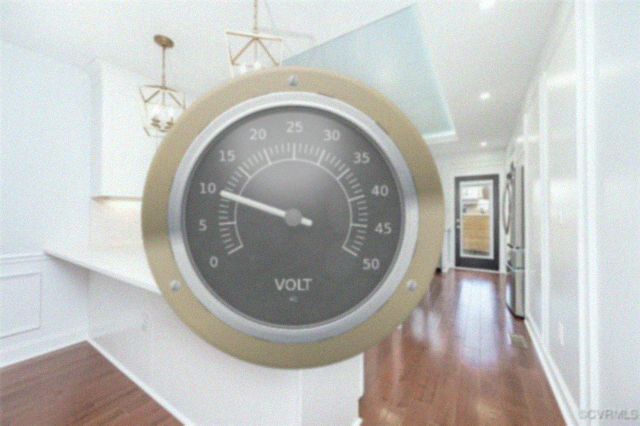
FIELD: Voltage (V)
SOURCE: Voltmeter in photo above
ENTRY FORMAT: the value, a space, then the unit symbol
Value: 10 V
